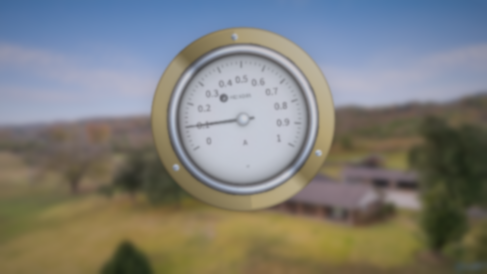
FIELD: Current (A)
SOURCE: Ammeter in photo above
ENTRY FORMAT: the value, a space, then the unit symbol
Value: 0.1 A
